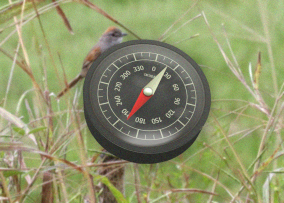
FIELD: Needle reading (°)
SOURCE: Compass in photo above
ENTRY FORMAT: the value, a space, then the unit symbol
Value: 200 °
